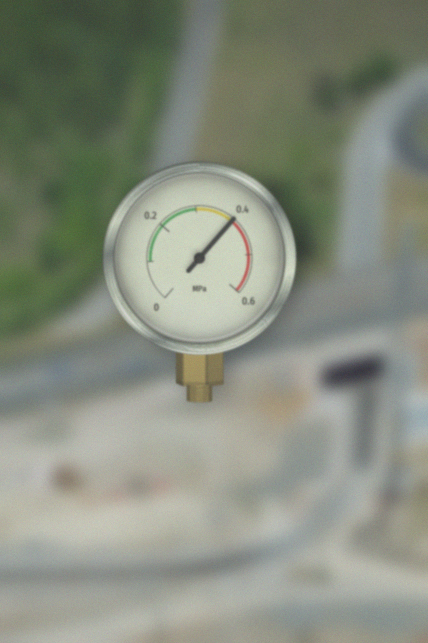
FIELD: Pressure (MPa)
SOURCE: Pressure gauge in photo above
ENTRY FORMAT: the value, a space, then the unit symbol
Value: 0.4 MPa
